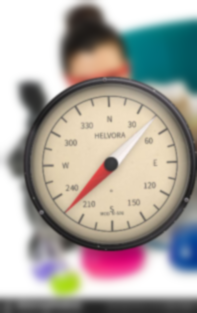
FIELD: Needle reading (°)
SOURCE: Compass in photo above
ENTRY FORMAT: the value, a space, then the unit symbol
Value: 225 °
